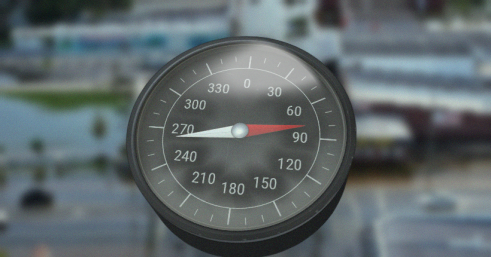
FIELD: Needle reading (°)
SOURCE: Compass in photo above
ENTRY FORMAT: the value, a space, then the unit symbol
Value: 80 °
